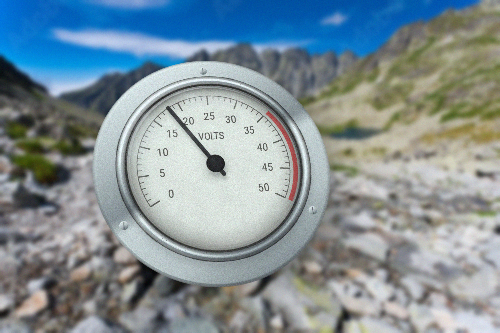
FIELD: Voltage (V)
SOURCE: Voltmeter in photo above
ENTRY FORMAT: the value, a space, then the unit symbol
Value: 18 V
